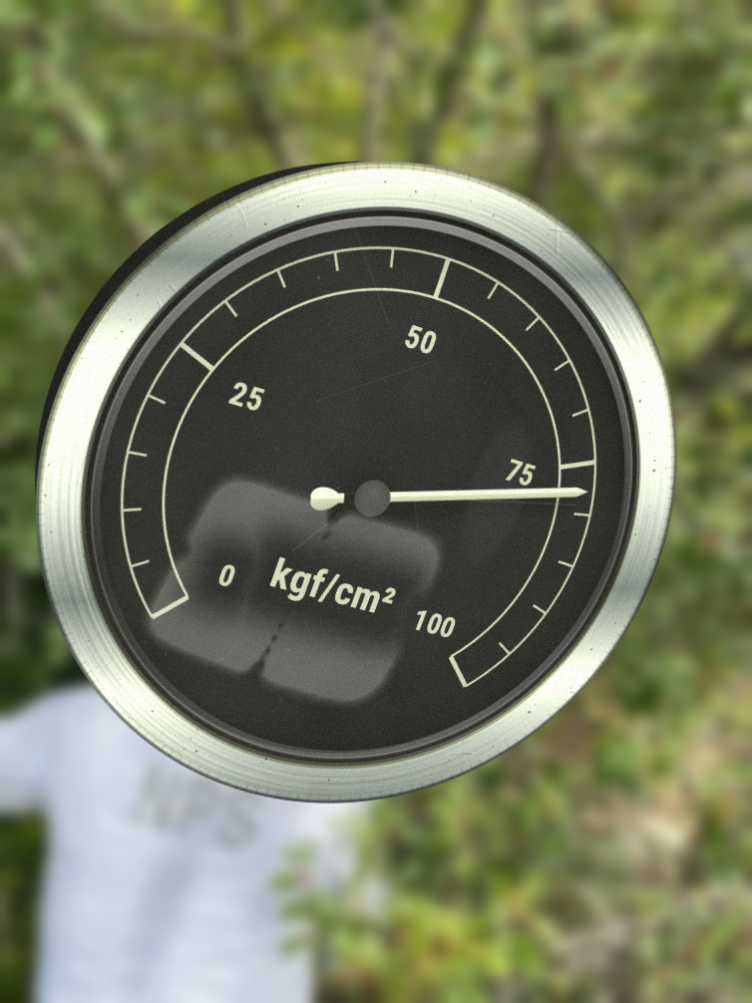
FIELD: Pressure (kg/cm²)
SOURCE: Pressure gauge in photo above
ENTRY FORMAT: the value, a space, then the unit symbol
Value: 77.5 kg/cm²
